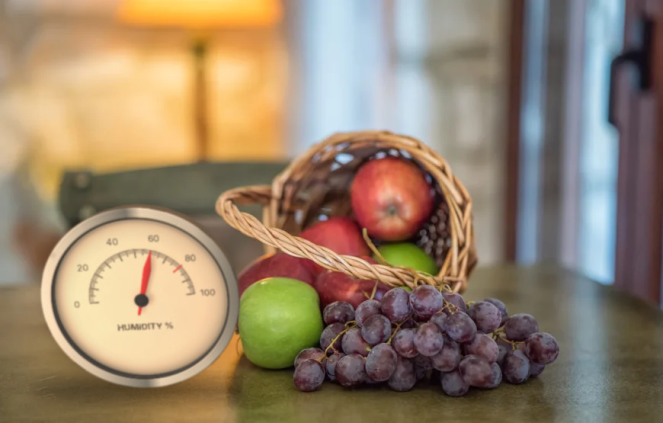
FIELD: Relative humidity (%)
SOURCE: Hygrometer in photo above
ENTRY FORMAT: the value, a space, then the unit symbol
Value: 60 %
